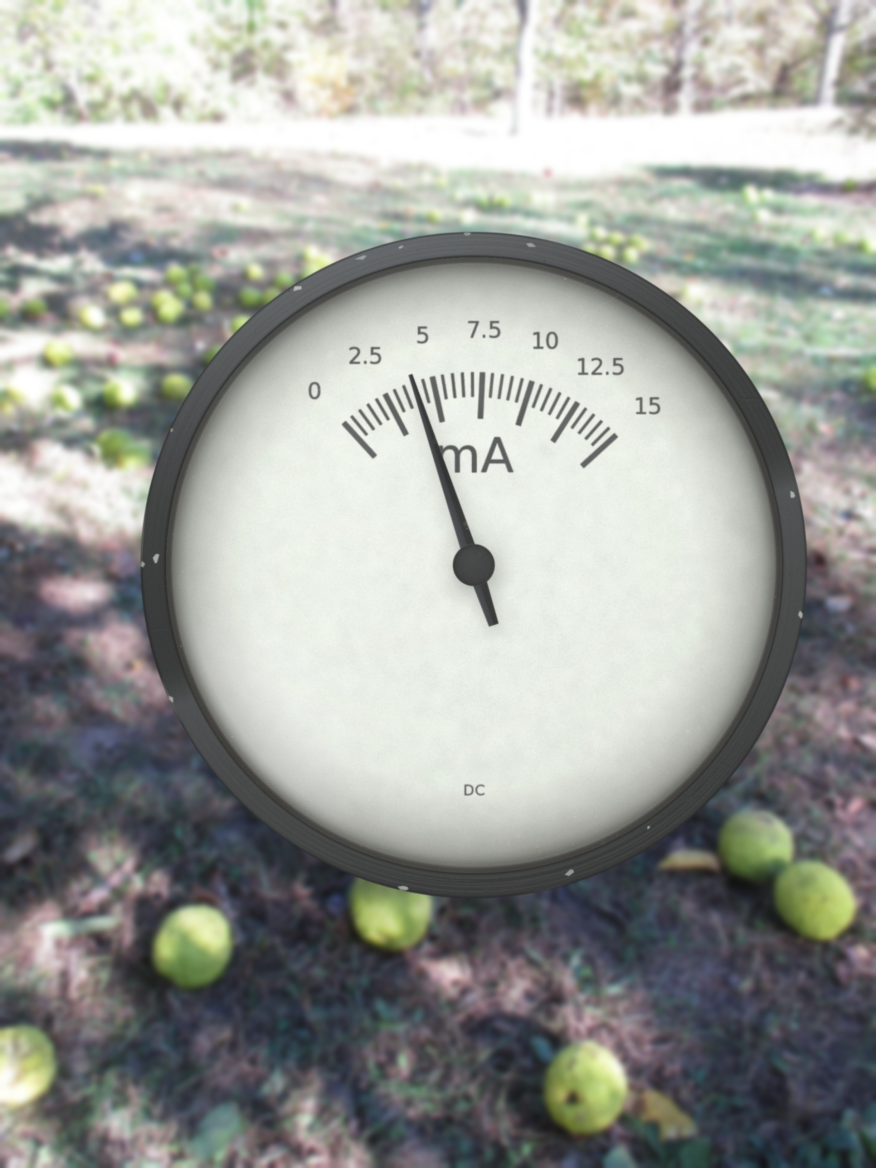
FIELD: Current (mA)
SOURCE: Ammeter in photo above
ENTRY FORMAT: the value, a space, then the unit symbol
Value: 4 mA
